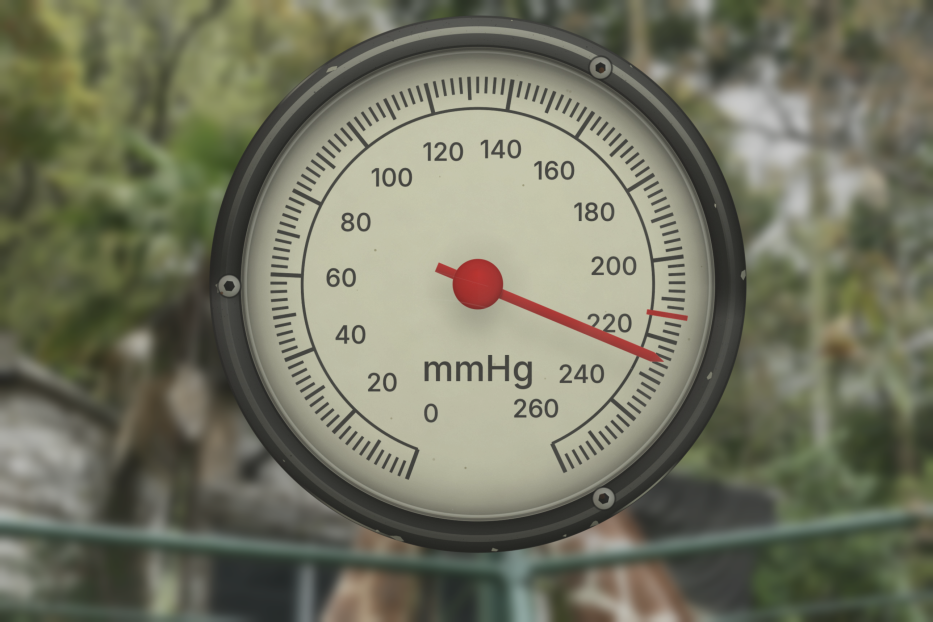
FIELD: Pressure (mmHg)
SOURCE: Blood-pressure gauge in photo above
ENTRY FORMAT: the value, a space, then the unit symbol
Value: 225 mmHg
